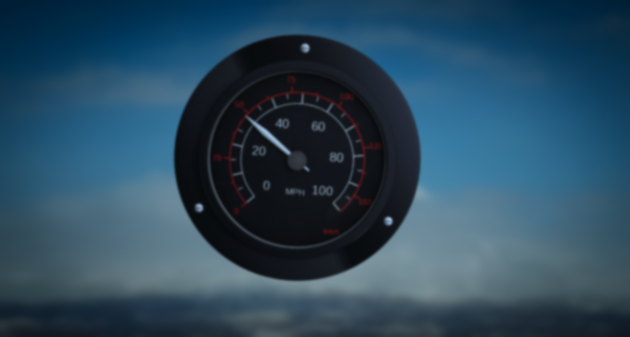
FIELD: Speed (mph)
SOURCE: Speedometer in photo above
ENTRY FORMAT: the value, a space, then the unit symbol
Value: 30 mph
